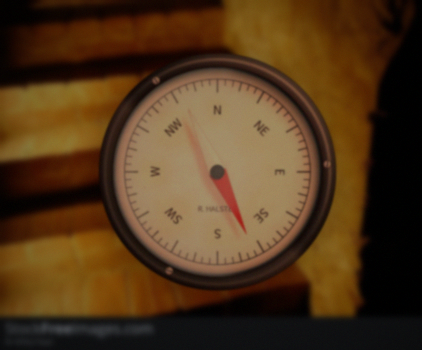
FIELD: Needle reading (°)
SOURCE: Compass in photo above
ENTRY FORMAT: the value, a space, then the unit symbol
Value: 155 °
